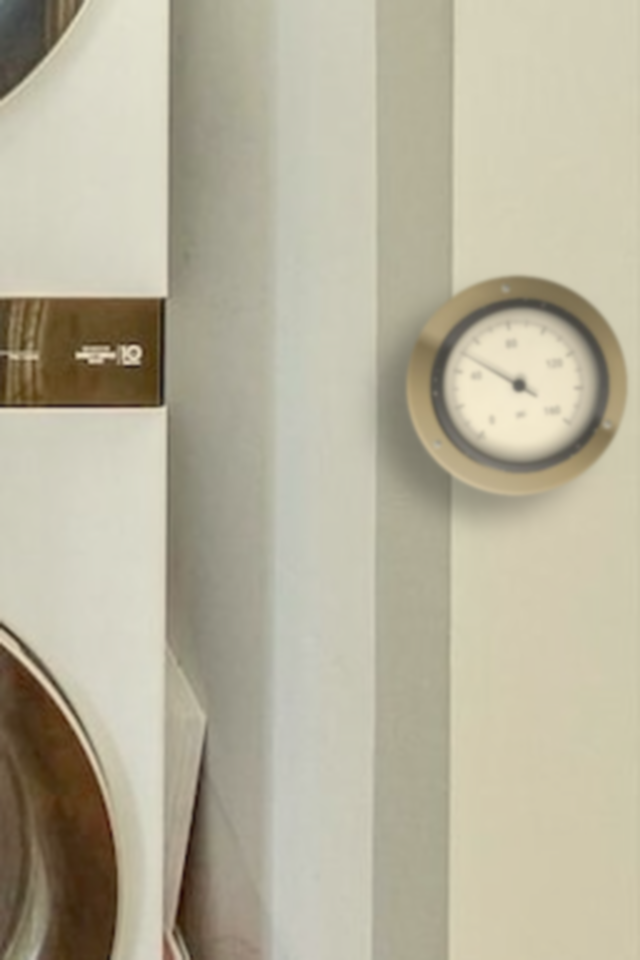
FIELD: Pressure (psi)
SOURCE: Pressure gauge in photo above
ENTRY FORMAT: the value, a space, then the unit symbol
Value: 50 psi
